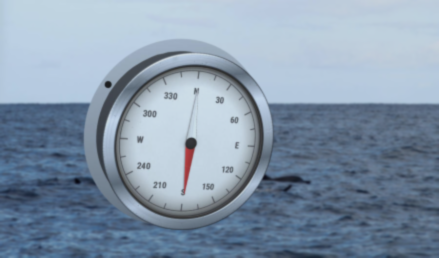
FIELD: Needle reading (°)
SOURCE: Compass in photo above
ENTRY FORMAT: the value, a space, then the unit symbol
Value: 180 °
